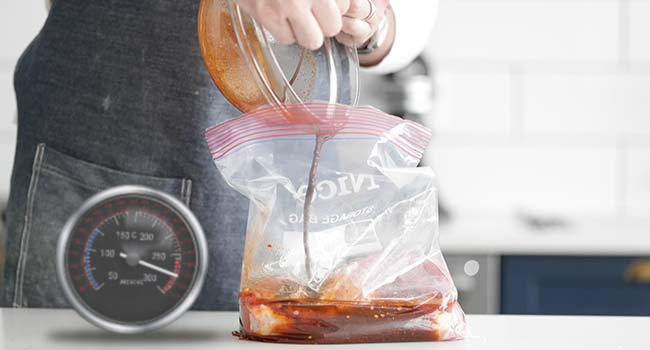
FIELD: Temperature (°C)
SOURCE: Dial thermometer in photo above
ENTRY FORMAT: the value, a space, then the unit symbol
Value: 275 °C
